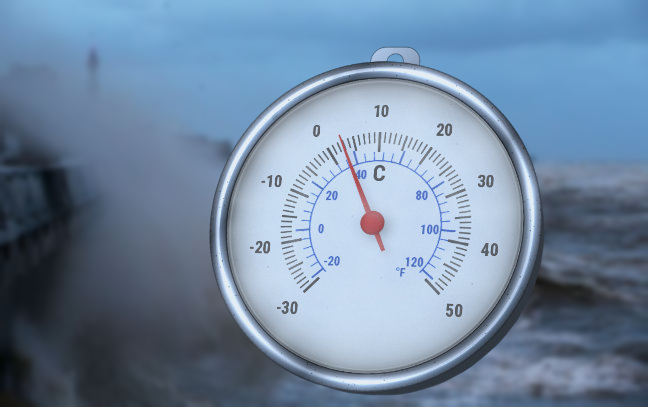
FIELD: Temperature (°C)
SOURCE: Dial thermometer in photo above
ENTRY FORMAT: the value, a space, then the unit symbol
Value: 3 °C
